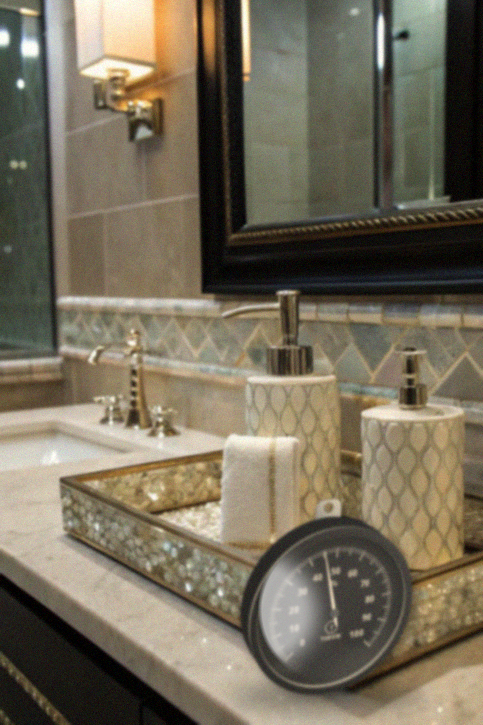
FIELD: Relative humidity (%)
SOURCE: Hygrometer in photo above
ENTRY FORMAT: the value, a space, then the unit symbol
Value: 45 %
